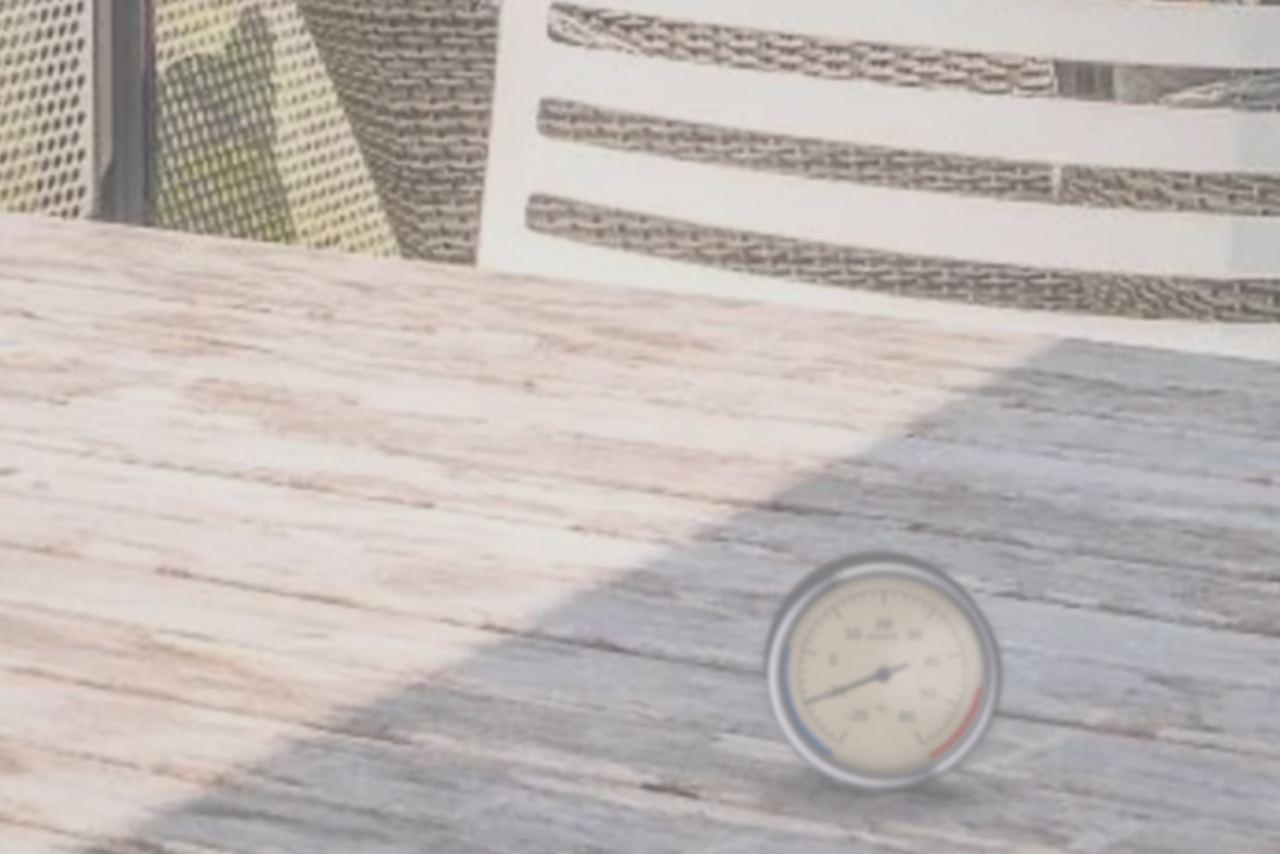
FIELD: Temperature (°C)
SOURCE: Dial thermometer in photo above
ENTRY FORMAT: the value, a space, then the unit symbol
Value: -10 °C
